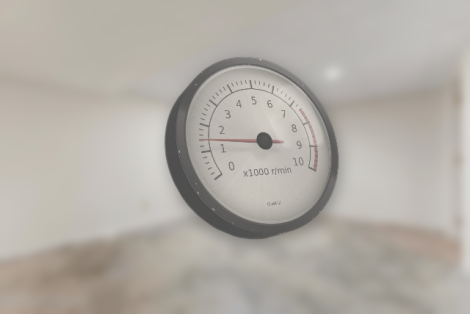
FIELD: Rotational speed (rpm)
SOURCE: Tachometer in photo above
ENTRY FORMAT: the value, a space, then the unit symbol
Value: 1400 rpm
